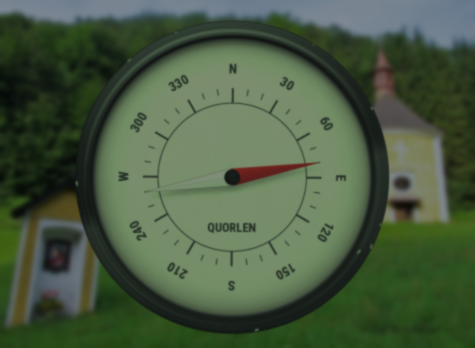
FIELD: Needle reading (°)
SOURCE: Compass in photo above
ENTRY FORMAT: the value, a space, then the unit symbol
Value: 80 °
